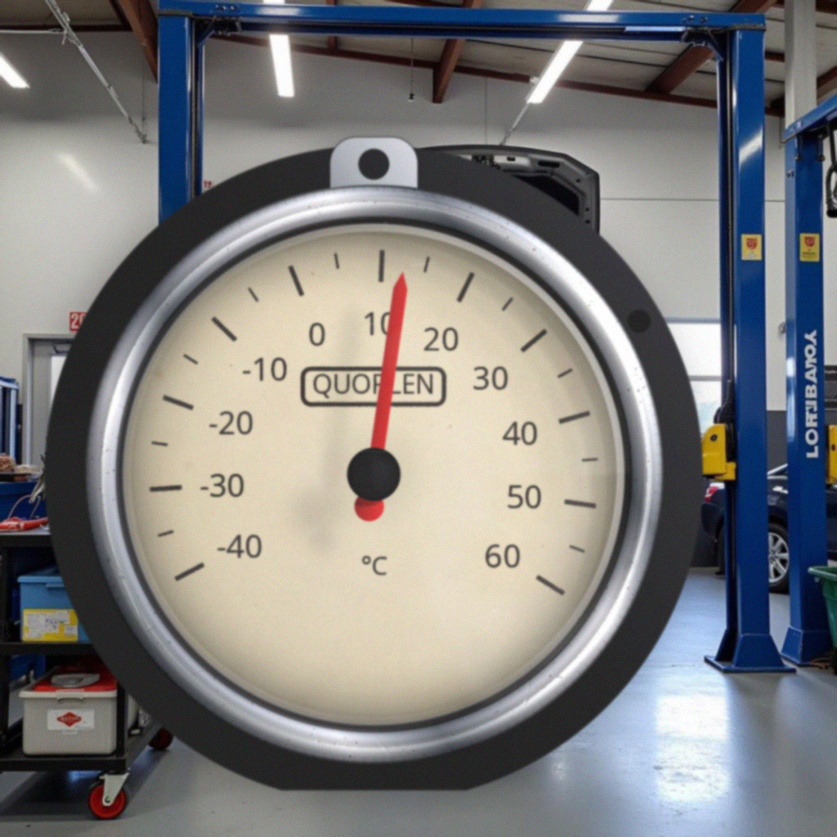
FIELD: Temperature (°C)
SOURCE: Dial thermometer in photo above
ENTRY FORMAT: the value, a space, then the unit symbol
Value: 12.5 °C
